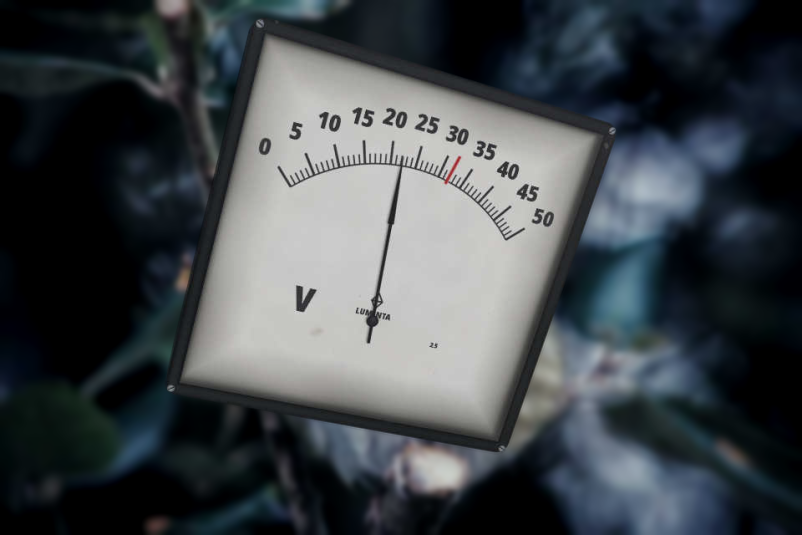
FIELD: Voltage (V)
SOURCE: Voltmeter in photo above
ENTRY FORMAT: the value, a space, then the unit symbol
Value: 22 V
